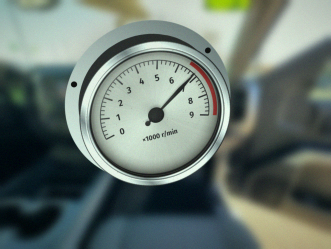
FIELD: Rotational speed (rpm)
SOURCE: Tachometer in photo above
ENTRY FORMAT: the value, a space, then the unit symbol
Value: 6800 rpm
